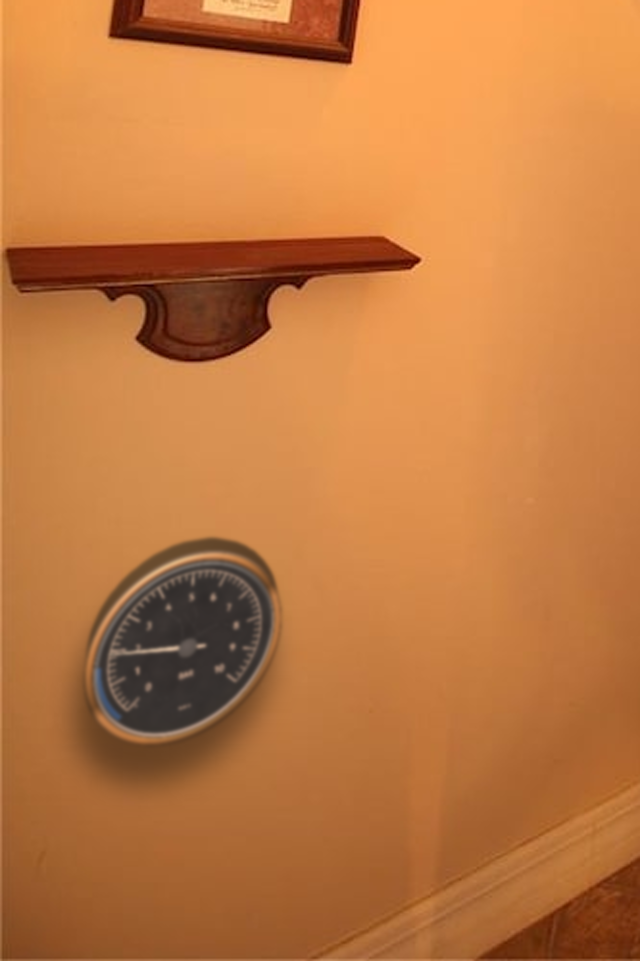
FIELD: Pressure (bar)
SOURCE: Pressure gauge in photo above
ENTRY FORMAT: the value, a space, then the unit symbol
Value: 2 bar
